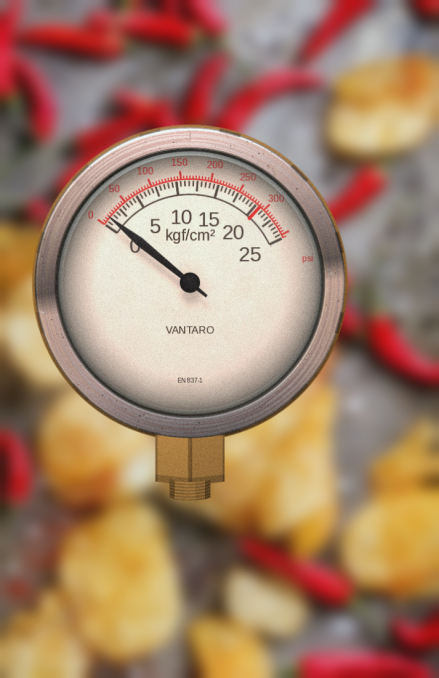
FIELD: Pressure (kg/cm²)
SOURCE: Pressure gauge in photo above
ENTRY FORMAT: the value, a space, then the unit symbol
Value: 1 kg/cm²
